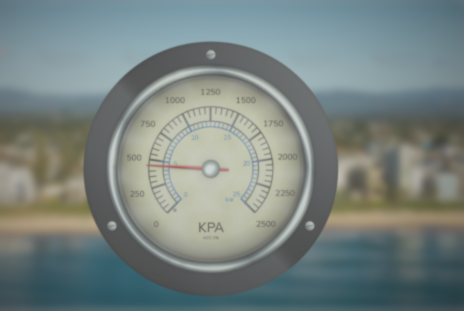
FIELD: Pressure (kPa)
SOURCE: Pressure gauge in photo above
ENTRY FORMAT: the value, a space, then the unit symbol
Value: 450 kPa
